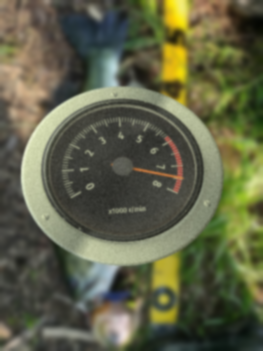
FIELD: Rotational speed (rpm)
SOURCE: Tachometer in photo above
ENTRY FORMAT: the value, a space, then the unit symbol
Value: 7500 rpm
